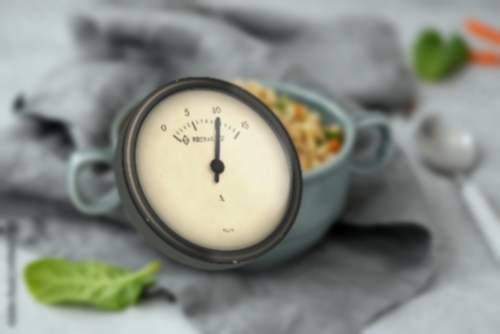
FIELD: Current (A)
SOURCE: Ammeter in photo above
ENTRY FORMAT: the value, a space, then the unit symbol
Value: 10 A
